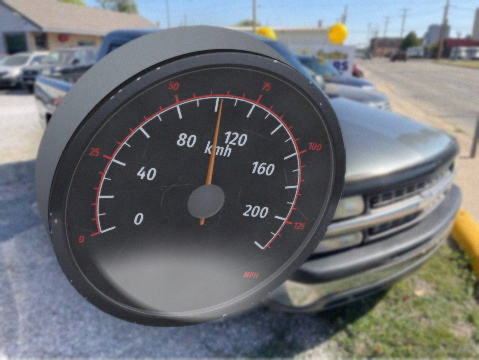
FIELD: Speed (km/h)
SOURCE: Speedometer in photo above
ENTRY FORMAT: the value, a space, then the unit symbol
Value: 100 km/h
